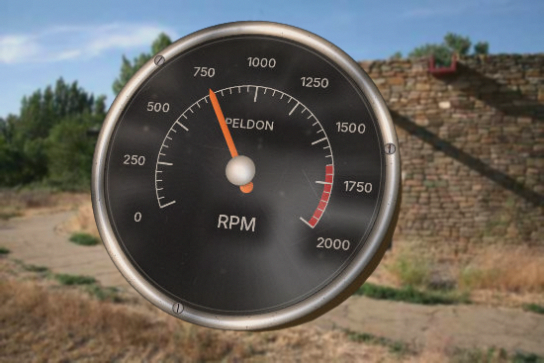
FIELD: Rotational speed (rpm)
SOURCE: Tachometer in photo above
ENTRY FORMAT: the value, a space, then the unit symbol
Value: 750 rpm
